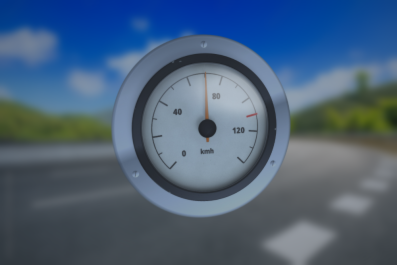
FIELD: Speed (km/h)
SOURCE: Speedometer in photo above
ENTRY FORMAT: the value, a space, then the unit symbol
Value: 70 km/h
